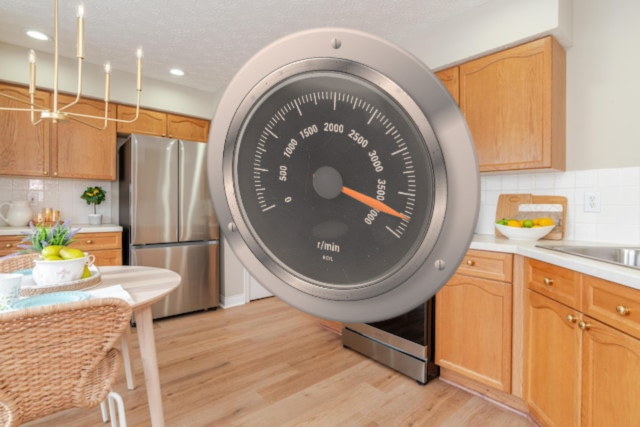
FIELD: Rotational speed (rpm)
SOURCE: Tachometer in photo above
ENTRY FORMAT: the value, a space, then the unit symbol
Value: 3750 rpm
